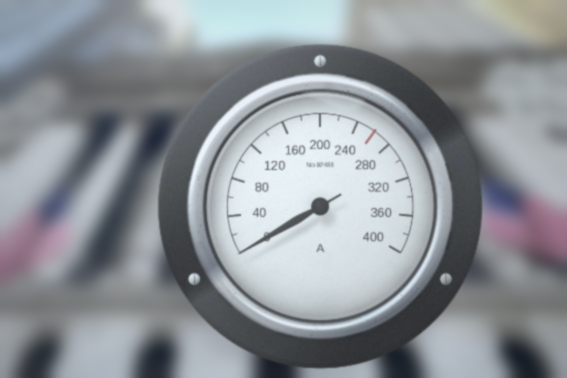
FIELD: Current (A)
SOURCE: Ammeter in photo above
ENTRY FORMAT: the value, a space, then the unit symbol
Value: 0 A
